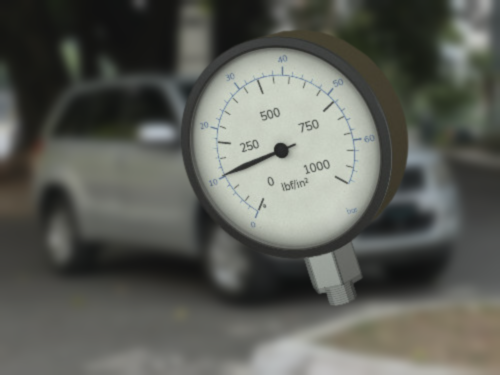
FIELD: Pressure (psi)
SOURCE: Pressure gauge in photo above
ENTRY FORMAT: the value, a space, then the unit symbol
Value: 150 psi
